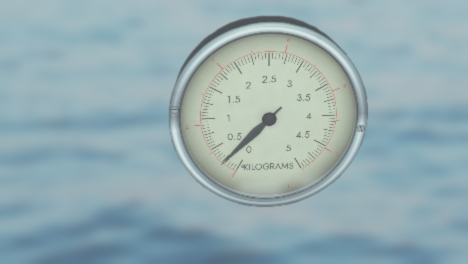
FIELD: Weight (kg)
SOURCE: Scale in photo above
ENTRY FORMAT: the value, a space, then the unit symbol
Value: 0.25 kg
